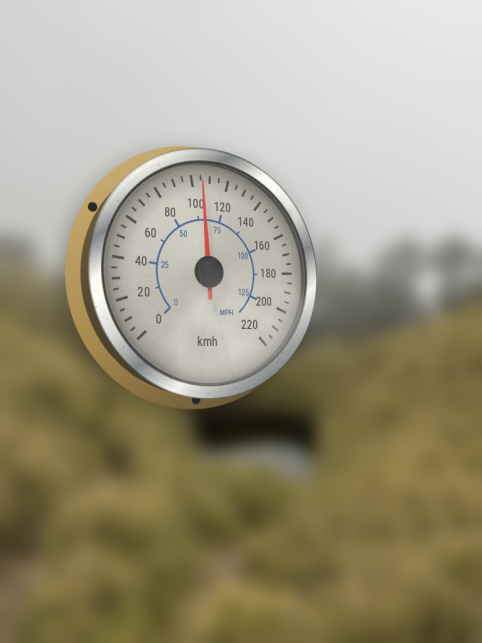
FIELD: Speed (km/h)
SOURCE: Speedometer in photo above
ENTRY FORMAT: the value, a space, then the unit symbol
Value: 105 km/h
